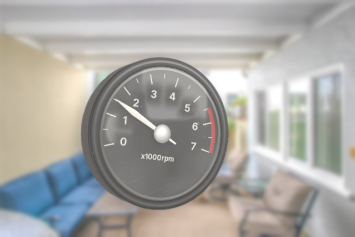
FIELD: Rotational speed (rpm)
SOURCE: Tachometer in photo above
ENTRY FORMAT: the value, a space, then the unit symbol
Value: 1500 rpm
